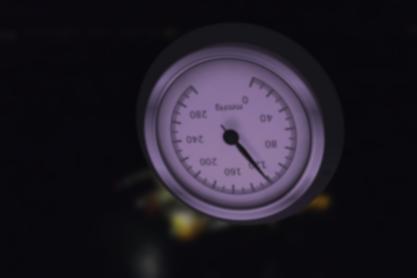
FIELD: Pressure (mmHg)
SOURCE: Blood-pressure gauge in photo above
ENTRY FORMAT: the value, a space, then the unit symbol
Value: 120 mmHg
